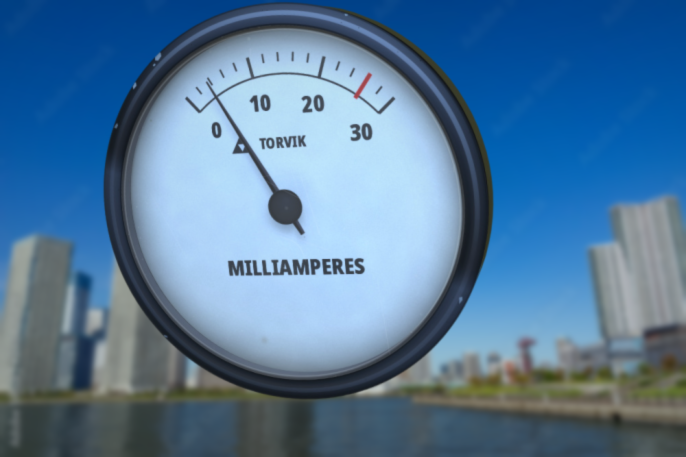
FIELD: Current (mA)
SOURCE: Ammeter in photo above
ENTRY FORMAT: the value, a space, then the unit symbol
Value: 4 mA
